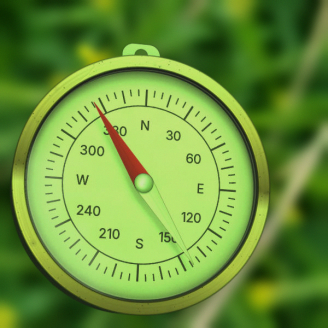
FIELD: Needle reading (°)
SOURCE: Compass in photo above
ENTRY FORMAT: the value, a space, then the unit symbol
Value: 325 °
